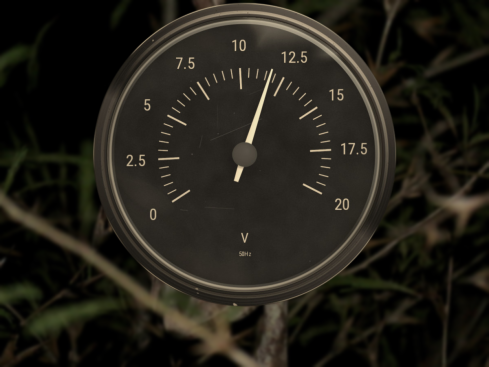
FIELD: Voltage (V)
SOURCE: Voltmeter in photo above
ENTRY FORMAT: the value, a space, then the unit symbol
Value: 11.75 V
